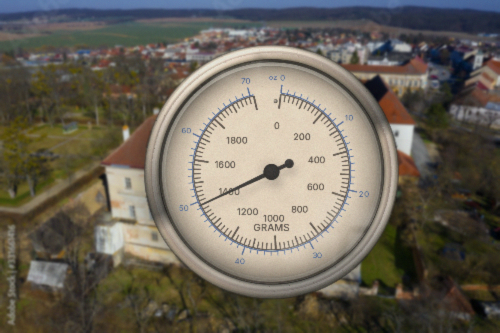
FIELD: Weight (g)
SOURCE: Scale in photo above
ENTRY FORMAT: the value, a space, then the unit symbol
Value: 1400 g
